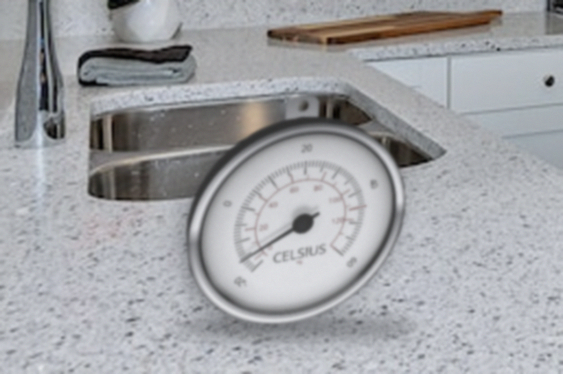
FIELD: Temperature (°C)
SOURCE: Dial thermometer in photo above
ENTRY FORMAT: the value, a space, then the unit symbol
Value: -15 °C
